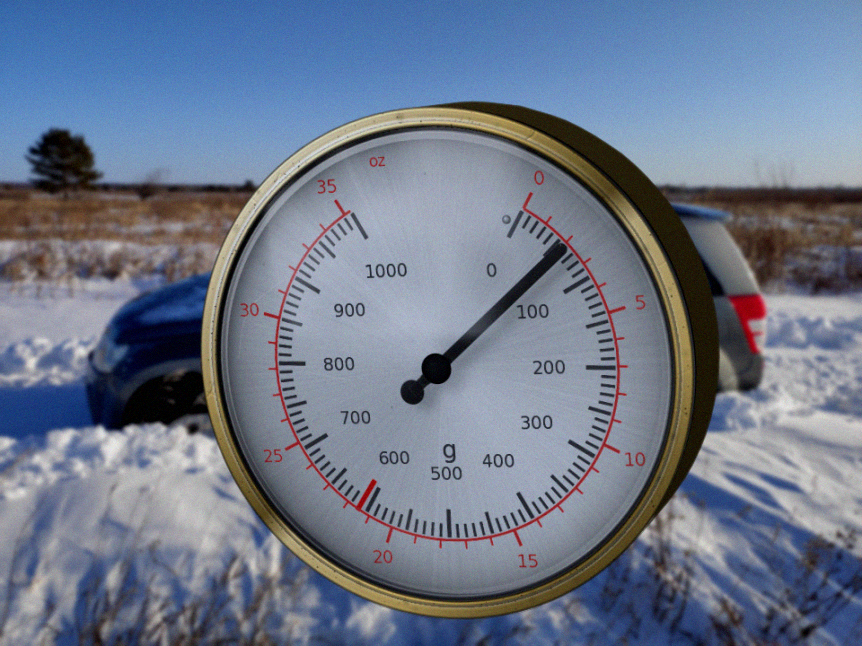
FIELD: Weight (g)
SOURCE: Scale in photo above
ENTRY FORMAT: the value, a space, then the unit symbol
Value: 60 g
